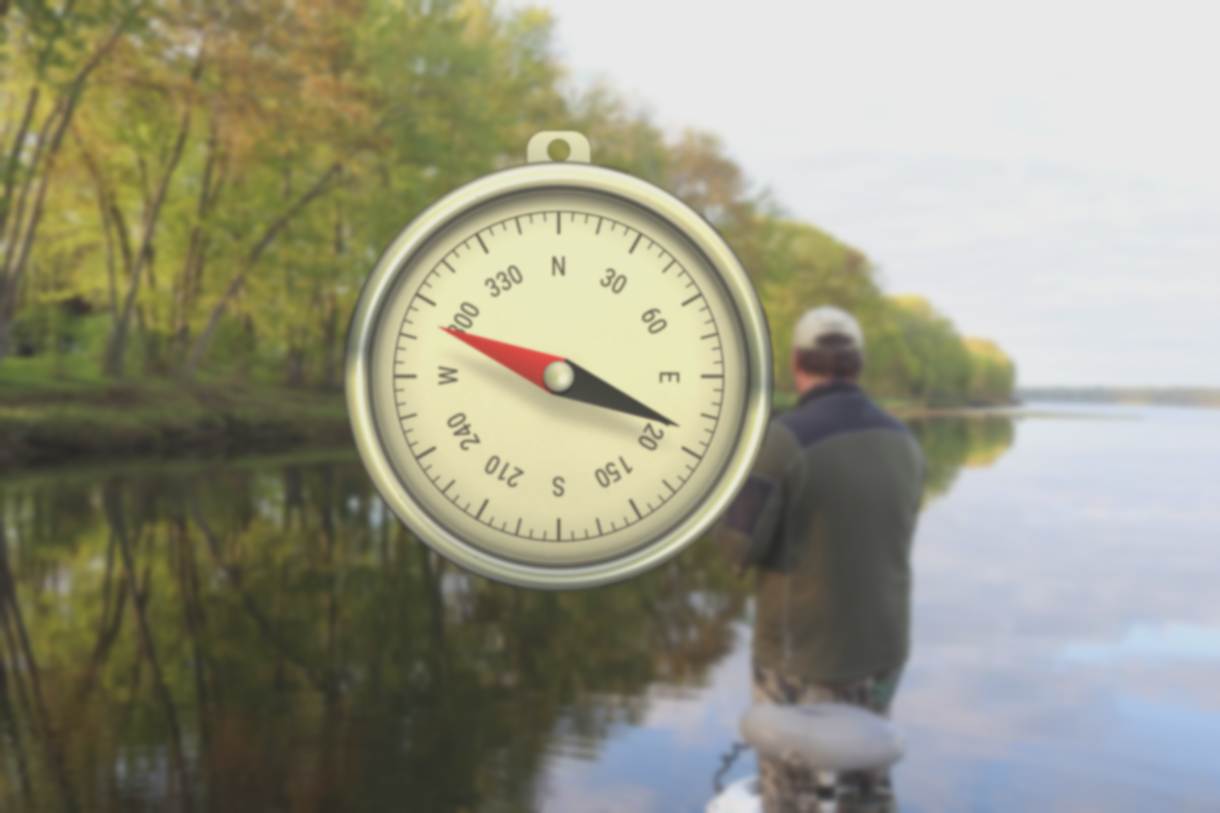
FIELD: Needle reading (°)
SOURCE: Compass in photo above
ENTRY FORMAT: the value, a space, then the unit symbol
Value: 292.5 °
